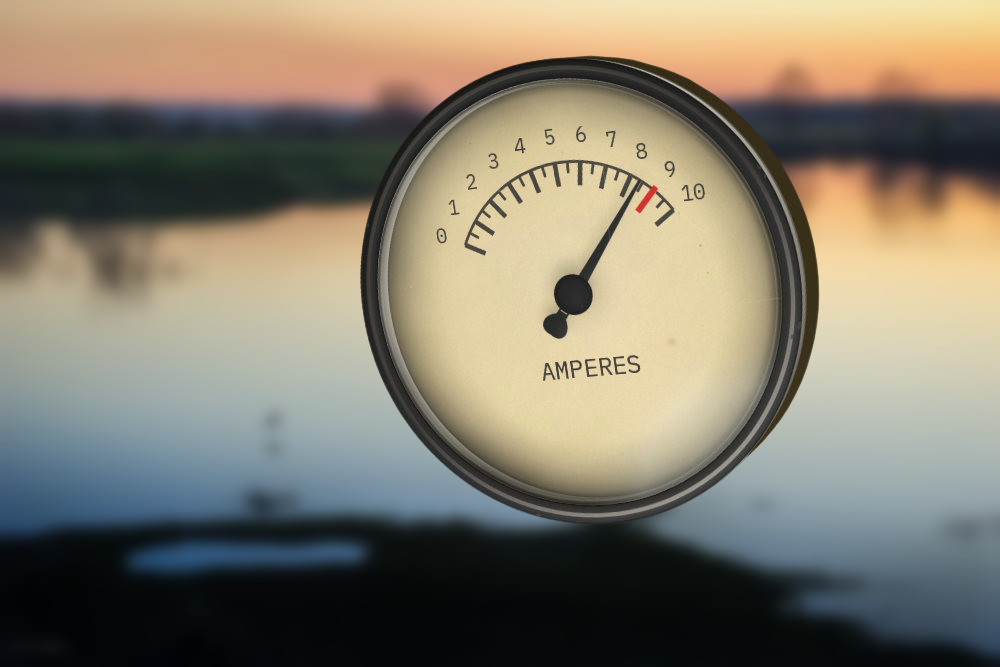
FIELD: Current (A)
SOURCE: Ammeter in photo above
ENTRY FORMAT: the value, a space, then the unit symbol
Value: 8.5 A
